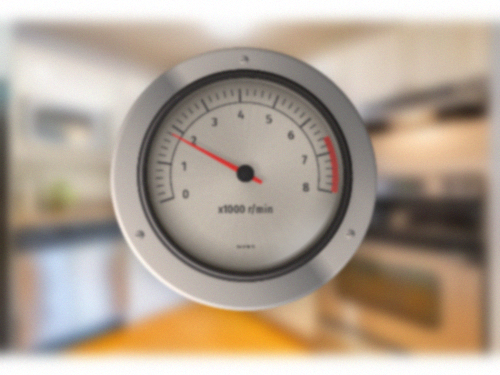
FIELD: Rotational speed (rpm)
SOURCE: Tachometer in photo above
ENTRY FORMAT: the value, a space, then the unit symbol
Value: 1800 rpm
